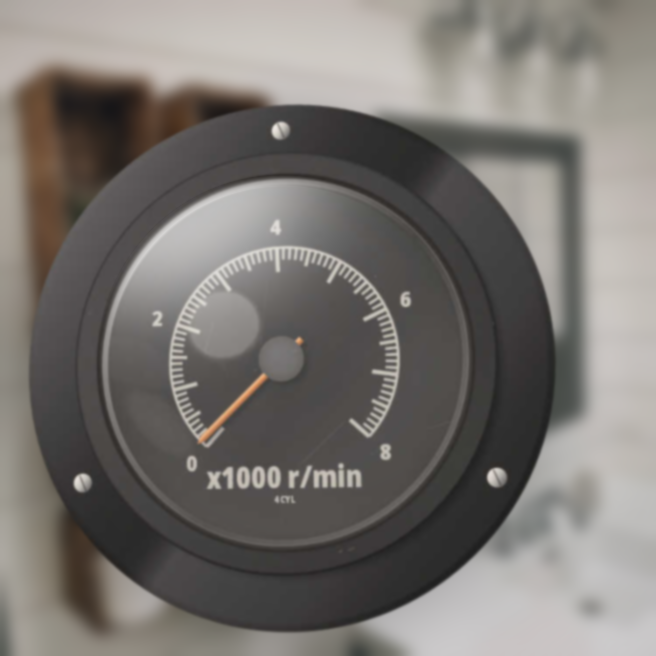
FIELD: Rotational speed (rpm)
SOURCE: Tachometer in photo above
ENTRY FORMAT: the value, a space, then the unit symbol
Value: 100 rpm
